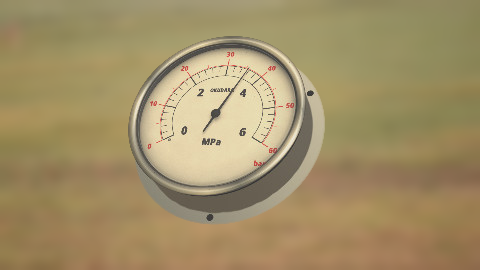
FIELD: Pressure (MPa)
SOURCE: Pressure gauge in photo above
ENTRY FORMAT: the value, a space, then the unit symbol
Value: 3.6 MPa
